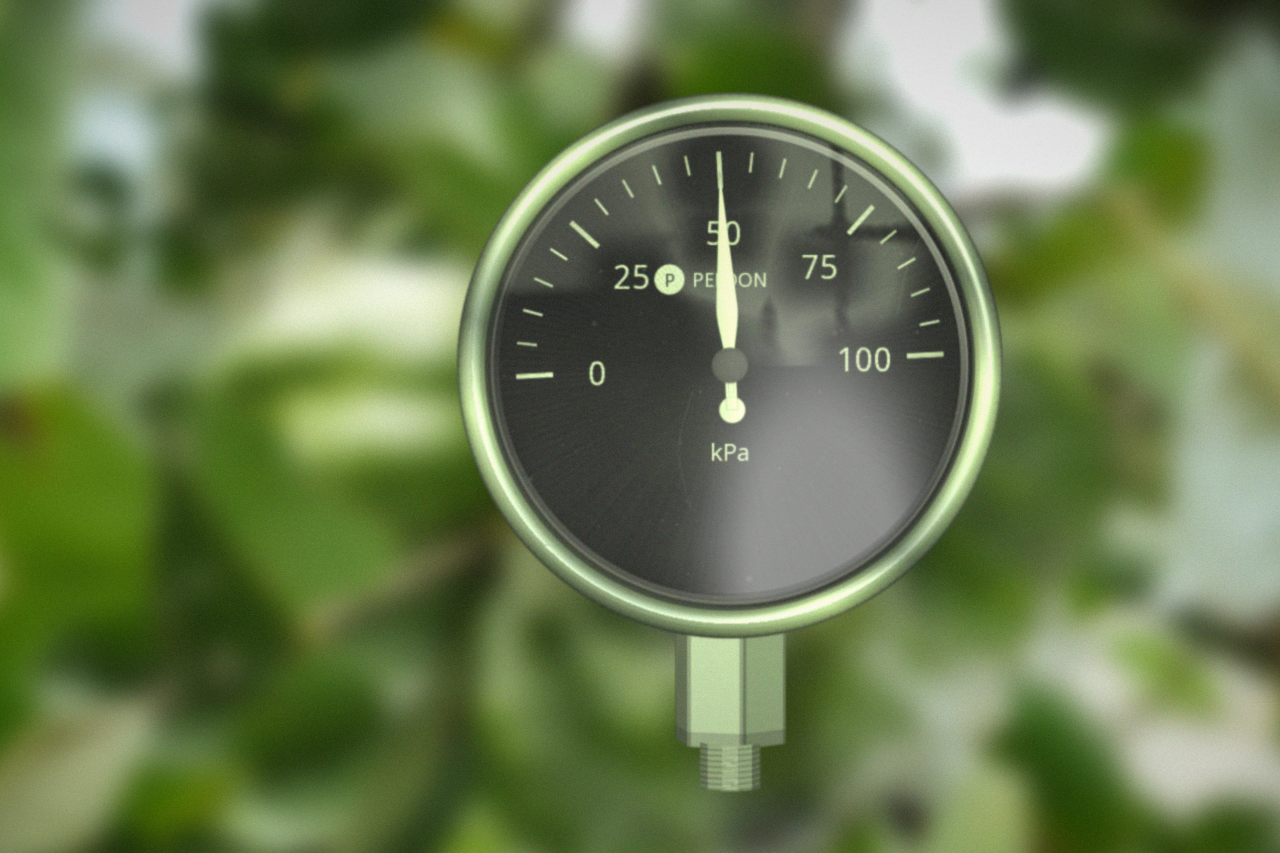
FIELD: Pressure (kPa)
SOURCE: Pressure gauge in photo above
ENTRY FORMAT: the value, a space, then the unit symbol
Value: 50 kPa
